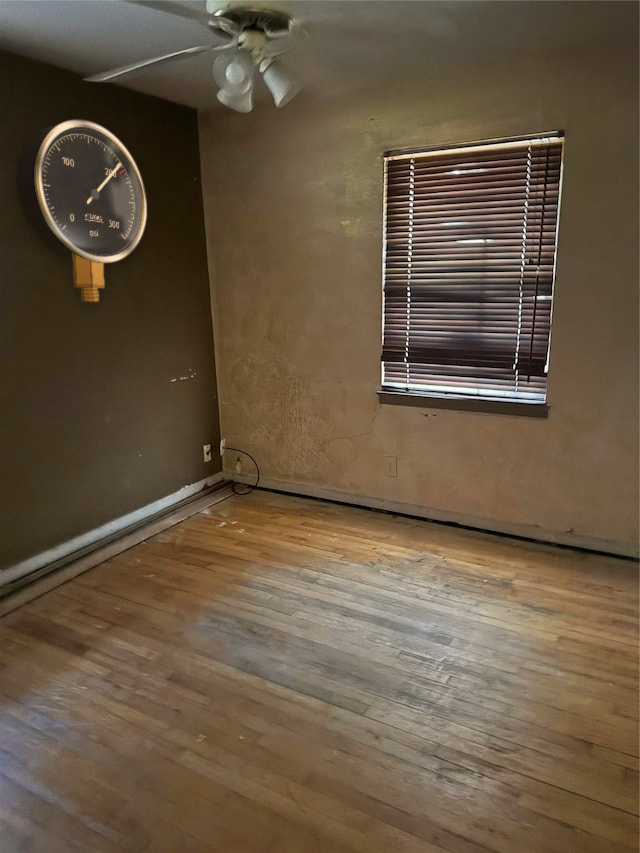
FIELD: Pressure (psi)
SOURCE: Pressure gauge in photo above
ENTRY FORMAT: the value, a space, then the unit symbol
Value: 200 psi
